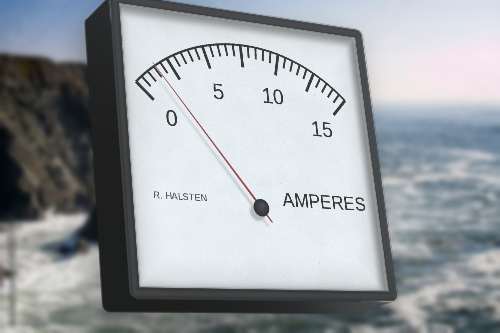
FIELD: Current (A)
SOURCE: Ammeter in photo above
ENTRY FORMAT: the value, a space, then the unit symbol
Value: 1.5 A
